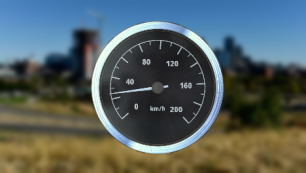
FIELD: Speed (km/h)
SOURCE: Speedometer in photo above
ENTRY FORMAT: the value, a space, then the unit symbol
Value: 25 km/h
